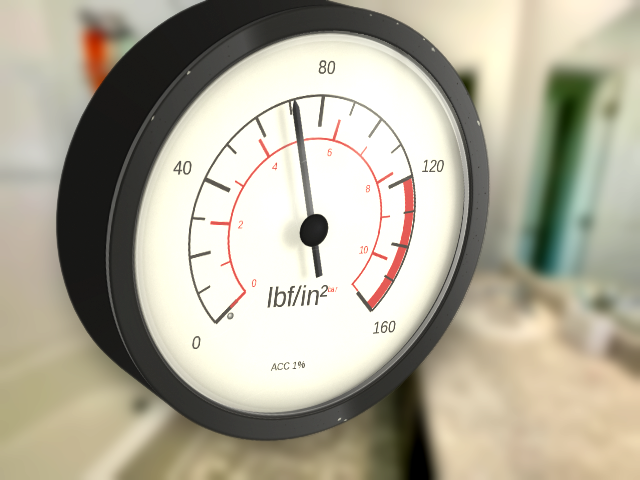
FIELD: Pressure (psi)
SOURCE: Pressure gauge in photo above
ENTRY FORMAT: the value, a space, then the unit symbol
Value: 70 psi
